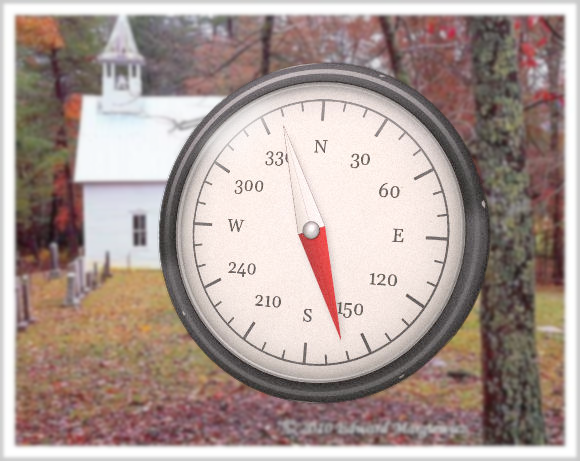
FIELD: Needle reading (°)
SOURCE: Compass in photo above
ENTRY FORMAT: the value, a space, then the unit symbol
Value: 160 °
